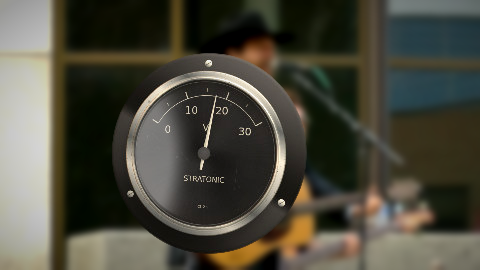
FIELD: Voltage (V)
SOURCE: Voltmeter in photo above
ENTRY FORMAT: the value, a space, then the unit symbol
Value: 17.5 V
